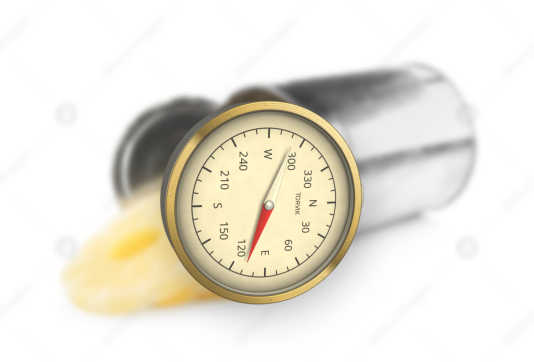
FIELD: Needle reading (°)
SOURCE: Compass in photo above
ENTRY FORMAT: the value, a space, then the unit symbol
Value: 110 °
